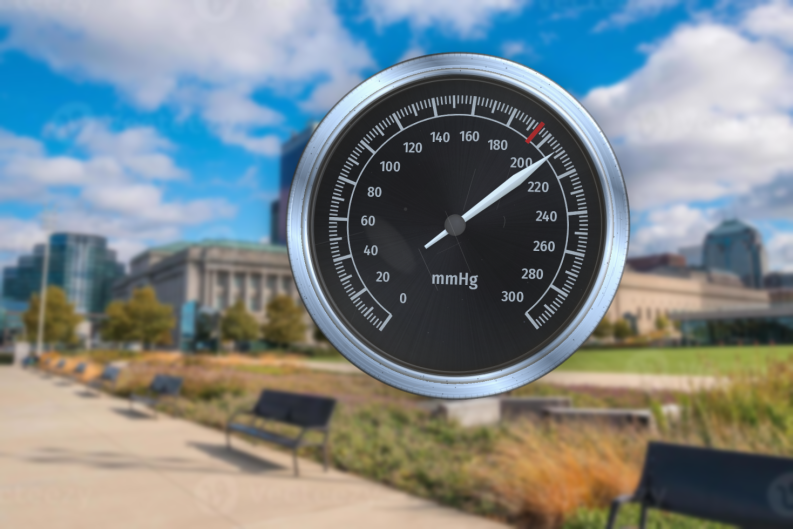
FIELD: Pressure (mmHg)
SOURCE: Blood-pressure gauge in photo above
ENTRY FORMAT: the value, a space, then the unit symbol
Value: 208 mmHg
